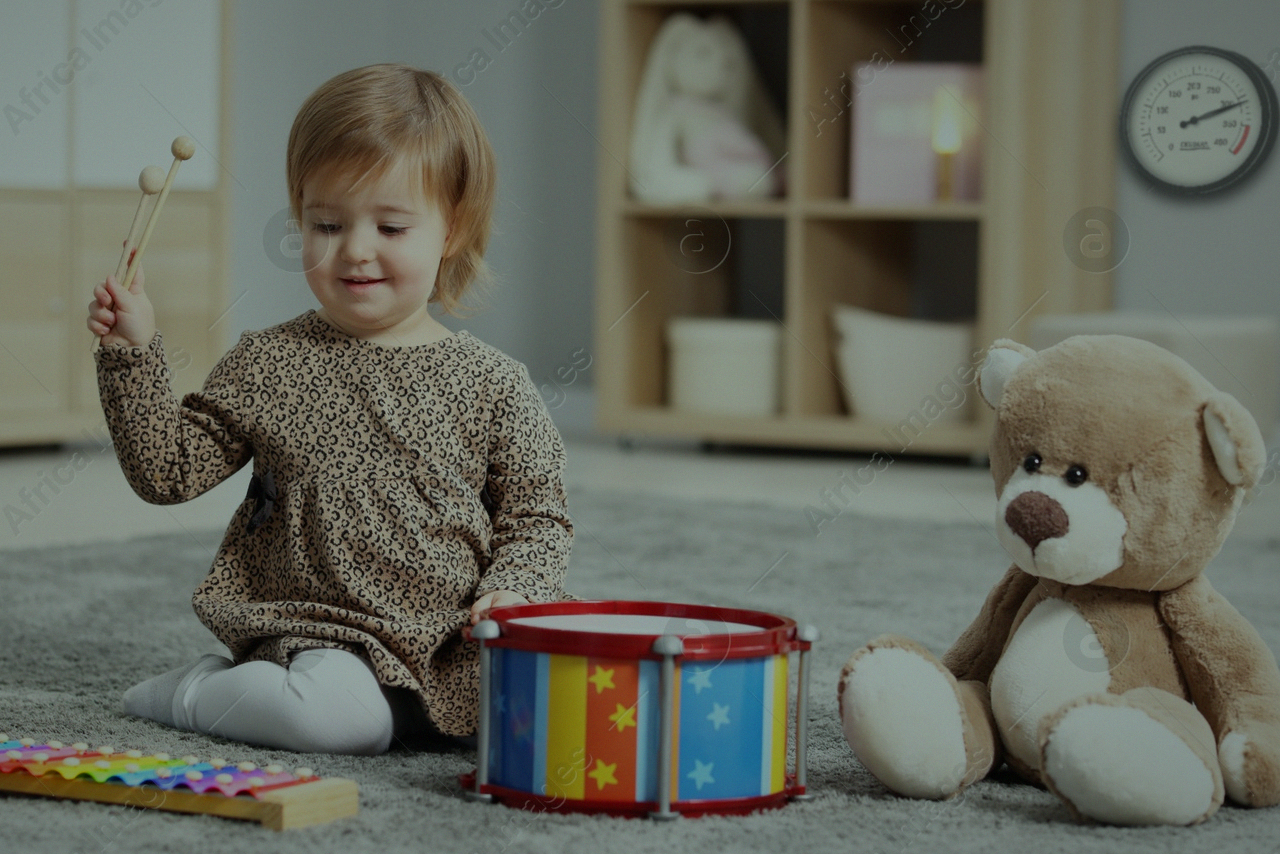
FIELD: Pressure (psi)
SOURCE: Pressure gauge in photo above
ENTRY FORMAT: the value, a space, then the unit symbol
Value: 310 psi
